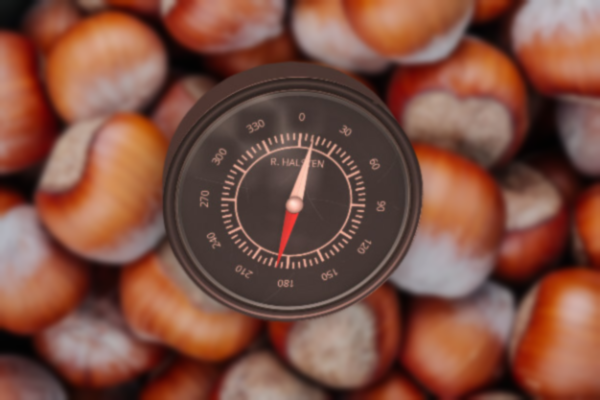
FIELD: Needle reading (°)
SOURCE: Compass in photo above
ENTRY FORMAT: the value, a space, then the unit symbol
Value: 190 °
